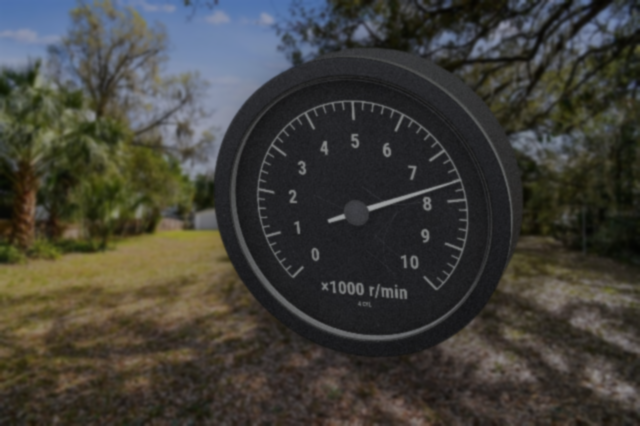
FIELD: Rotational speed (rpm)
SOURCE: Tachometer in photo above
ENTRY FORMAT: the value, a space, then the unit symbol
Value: 7600 rpm
